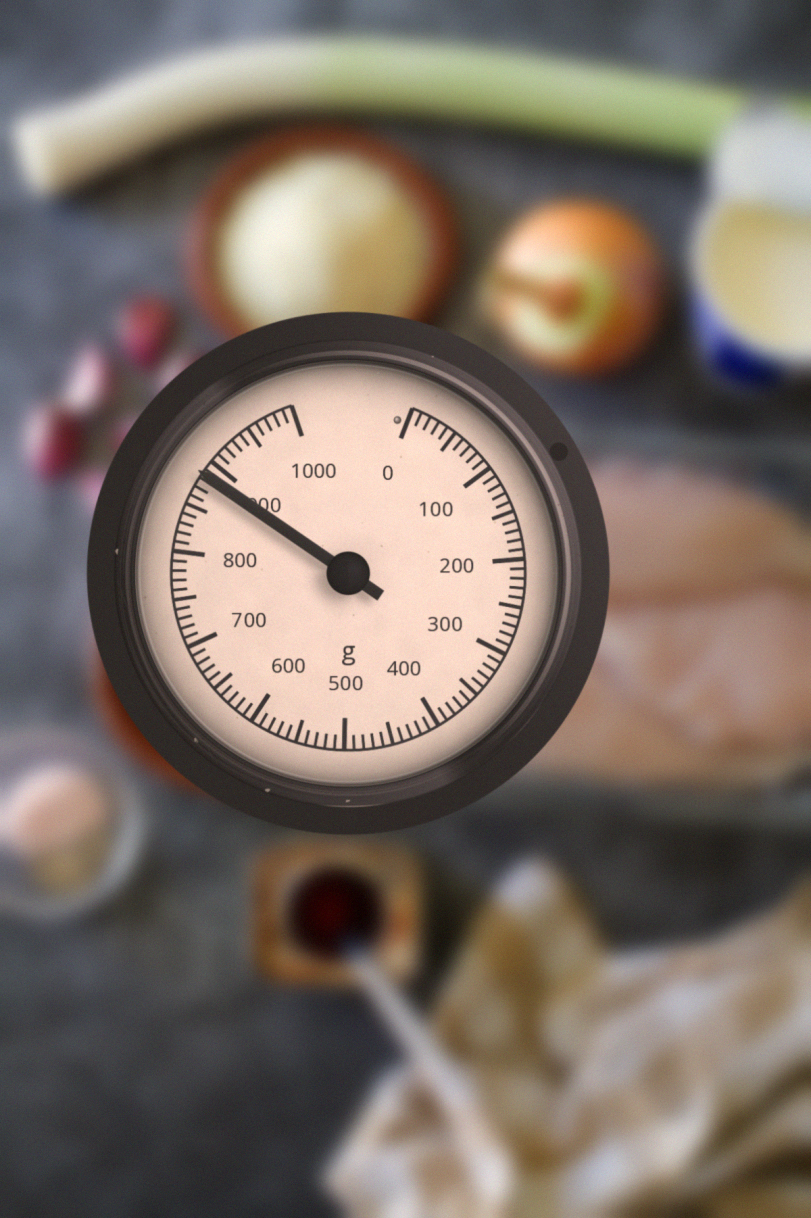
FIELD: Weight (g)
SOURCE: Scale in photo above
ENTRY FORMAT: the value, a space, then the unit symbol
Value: 885 g
